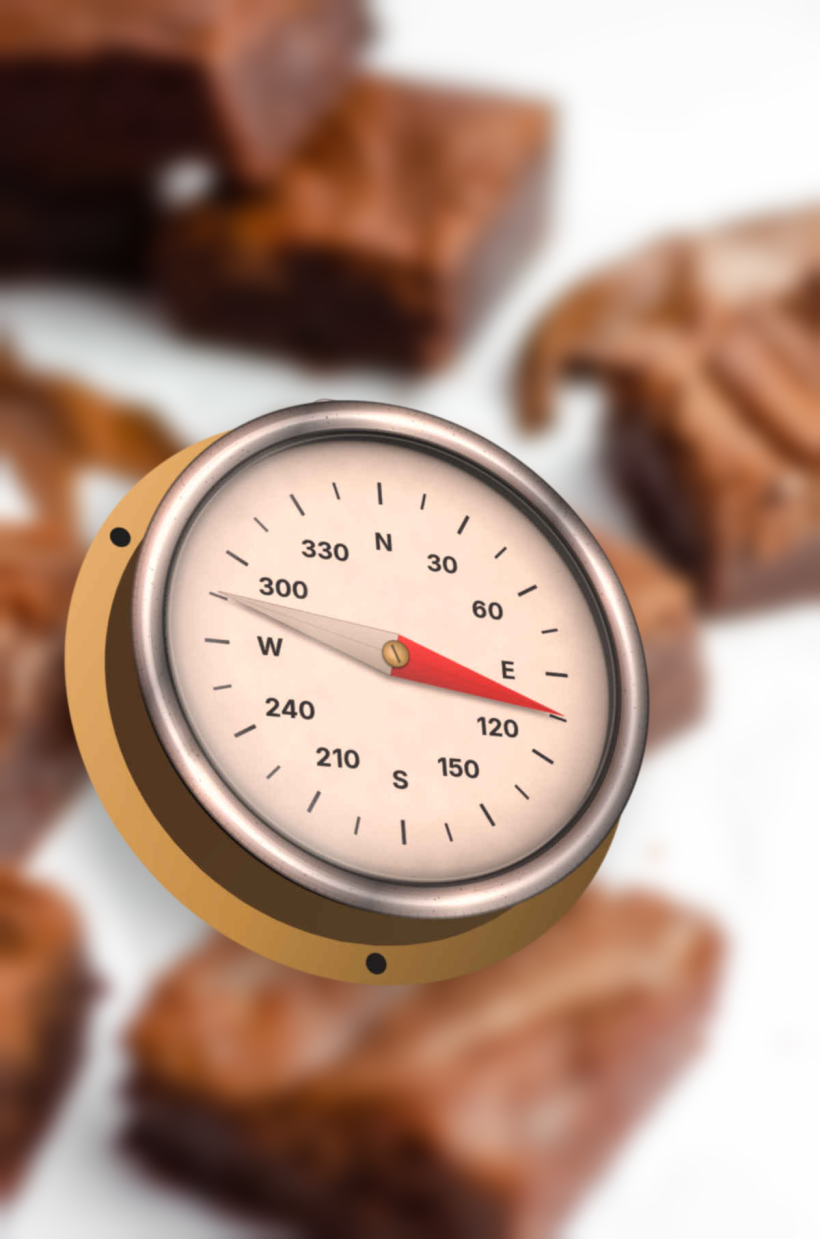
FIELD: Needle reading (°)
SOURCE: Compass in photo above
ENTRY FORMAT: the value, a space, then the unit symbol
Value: 105 °
